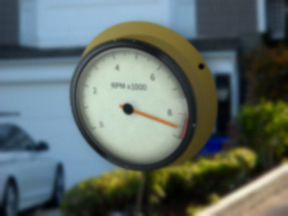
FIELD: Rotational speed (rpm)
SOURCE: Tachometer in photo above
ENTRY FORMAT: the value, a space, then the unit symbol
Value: 8500 rpm
